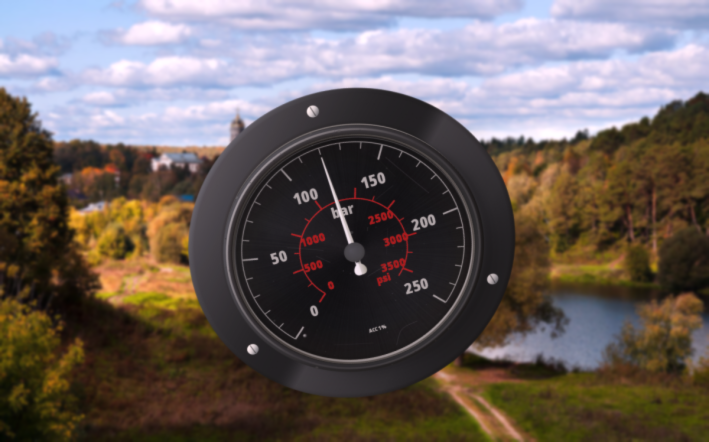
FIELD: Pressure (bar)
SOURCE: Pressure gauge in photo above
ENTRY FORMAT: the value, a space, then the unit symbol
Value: 120 bar
